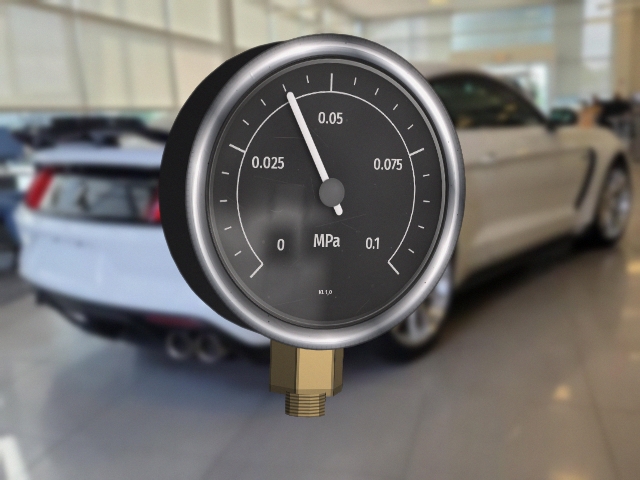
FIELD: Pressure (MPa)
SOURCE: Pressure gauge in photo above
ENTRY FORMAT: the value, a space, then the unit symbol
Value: 0.04 MPa
